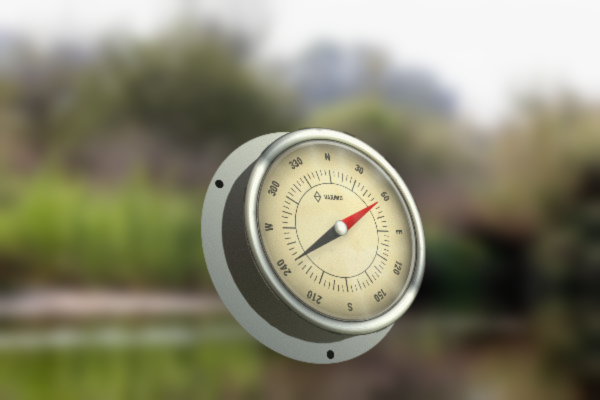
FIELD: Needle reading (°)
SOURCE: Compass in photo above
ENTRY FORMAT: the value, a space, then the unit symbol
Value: 60 °
